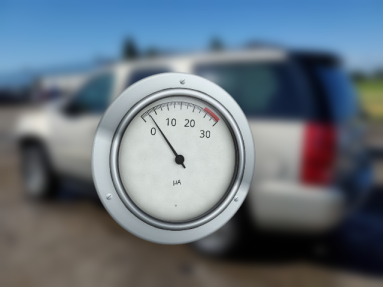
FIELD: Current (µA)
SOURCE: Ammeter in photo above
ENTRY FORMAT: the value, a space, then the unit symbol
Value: 2.5 µA
